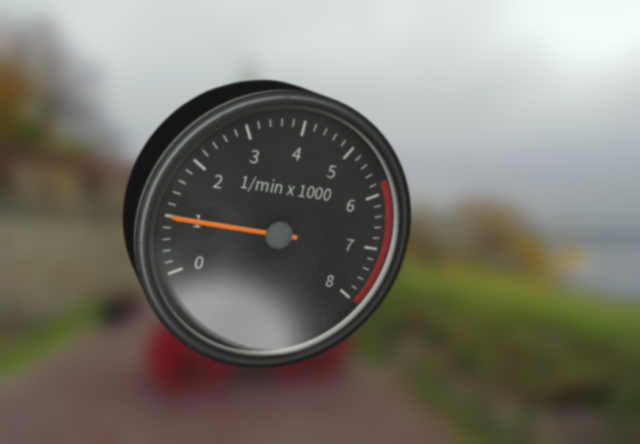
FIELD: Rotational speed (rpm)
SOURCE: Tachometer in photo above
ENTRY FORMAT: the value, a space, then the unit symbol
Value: 1000 rpm
